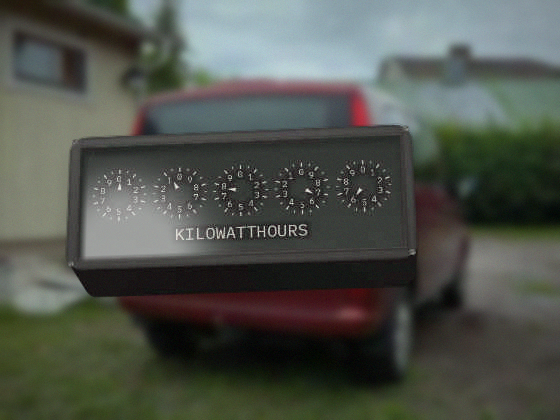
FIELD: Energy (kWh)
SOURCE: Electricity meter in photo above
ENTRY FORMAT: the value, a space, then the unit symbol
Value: 766 kWh
